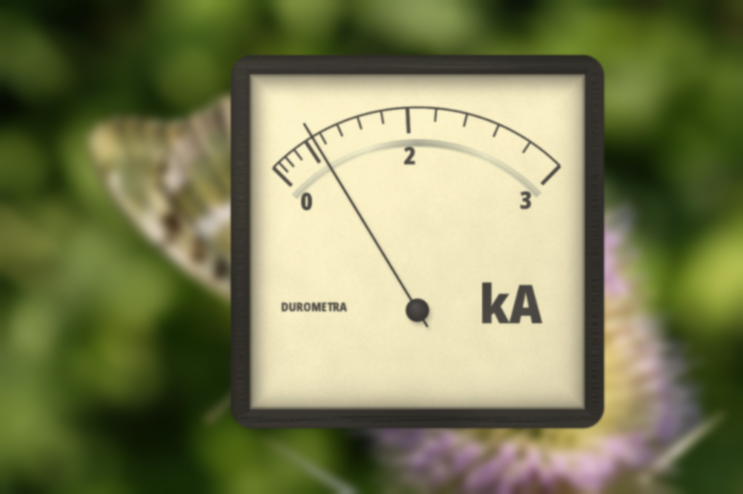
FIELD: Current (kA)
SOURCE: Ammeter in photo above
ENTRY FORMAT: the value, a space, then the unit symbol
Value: 1.1 kA
